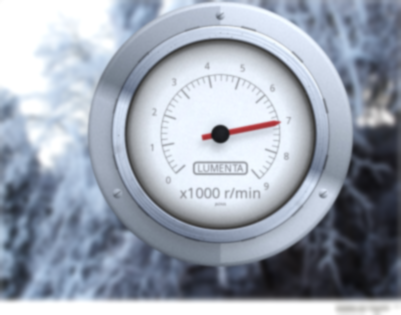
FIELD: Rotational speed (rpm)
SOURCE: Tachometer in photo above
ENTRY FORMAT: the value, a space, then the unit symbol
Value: 7000 rpm
